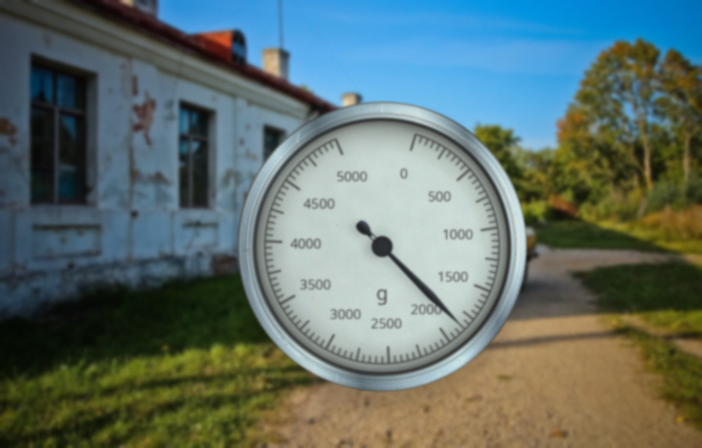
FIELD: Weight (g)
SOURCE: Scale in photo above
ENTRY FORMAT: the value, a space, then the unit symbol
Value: 1850 g
